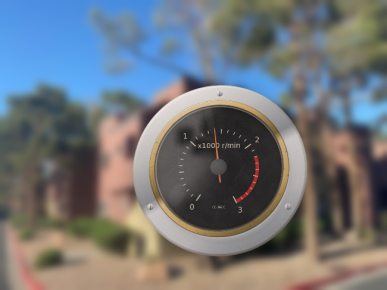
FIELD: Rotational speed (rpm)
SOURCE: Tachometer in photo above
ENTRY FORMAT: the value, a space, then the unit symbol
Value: 1400 rpm
